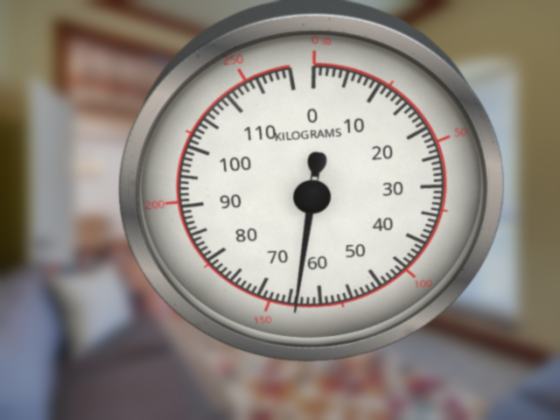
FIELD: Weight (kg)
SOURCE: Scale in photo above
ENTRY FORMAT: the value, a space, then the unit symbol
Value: 64 kg
